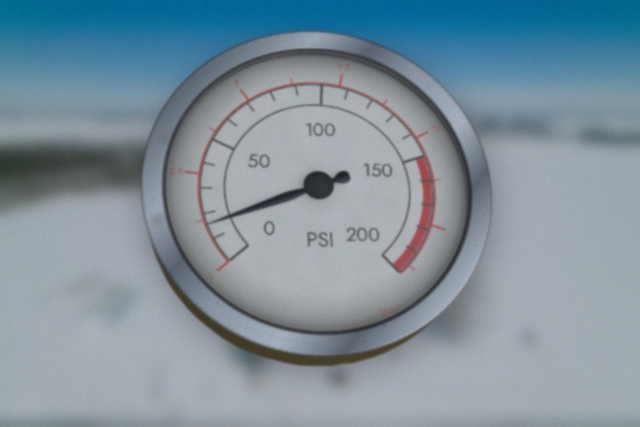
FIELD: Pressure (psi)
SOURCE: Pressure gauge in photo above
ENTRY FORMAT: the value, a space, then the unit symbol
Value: 15 psi
